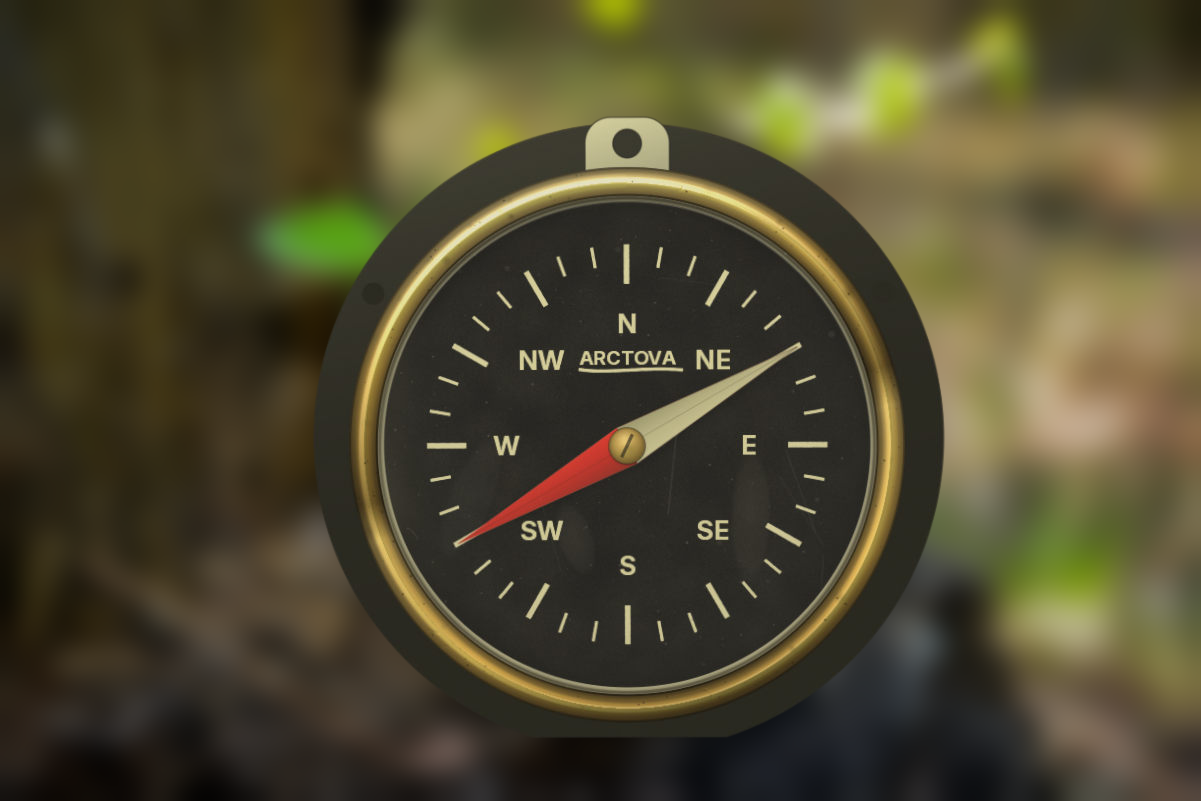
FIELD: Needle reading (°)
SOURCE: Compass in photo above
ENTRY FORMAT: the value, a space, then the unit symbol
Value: 240 °
